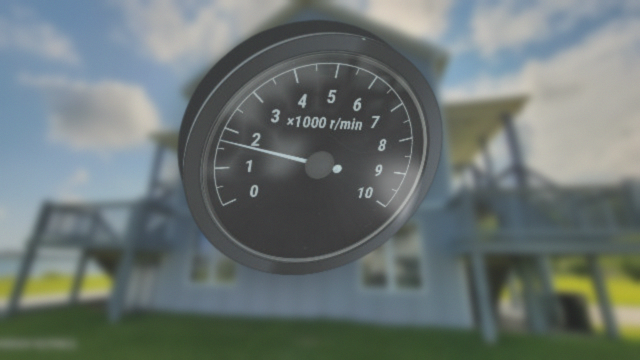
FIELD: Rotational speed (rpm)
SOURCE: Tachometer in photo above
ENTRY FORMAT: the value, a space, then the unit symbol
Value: 1750 rpm
